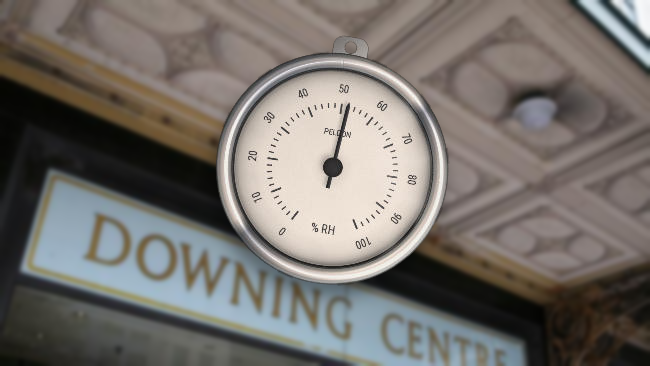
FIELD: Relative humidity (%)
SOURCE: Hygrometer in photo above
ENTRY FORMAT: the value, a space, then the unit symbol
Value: 52 %
